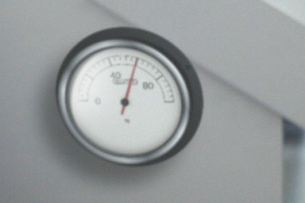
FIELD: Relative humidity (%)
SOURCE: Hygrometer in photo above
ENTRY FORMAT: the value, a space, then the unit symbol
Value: 60 %
